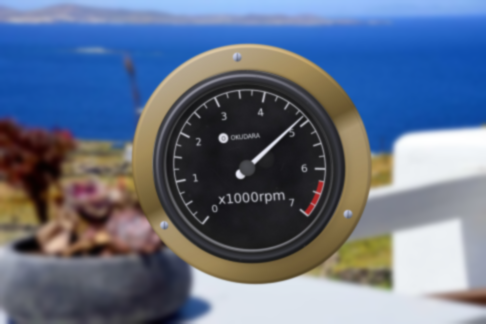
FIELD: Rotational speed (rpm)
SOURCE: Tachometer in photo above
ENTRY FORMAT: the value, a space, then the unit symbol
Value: 4875 rpm
